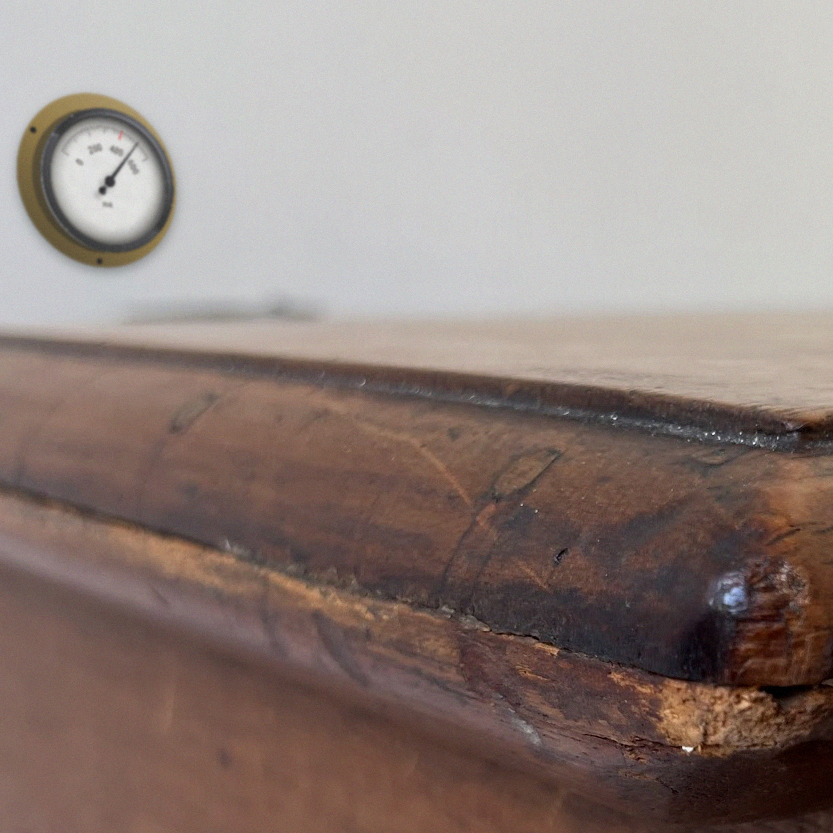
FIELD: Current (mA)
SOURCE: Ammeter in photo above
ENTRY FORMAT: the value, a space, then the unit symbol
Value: 500 mA
